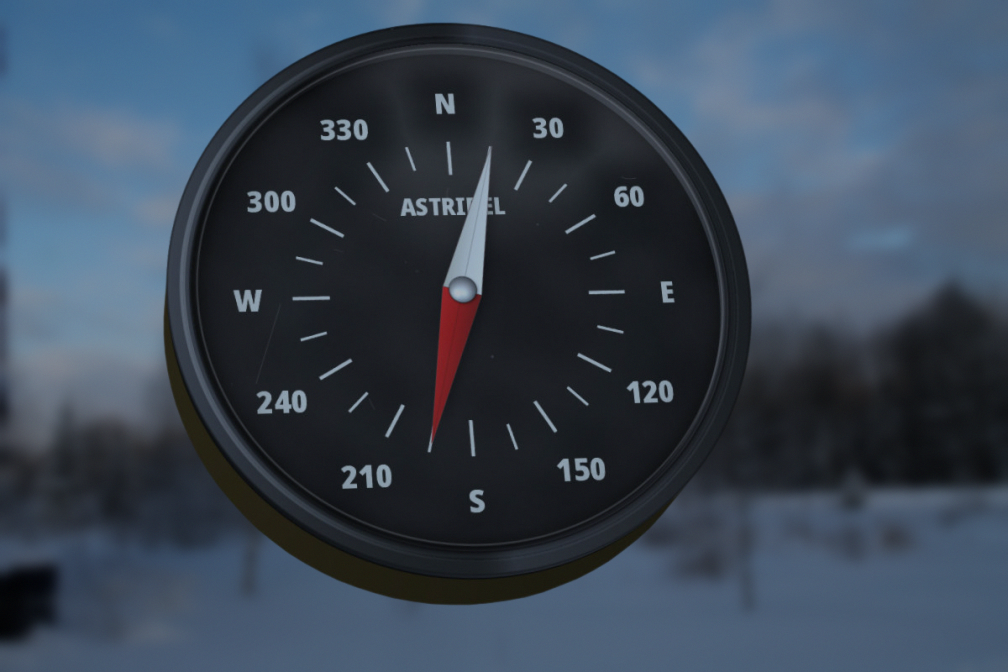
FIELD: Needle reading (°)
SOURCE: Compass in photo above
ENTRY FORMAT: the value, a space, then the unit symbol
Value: 195 °
